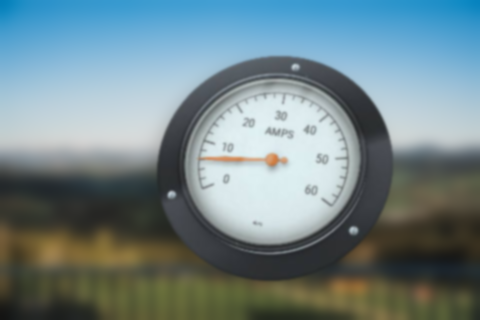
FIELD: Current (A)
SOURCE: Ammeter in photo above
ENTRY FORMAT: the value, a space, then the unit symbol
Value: 6 A
